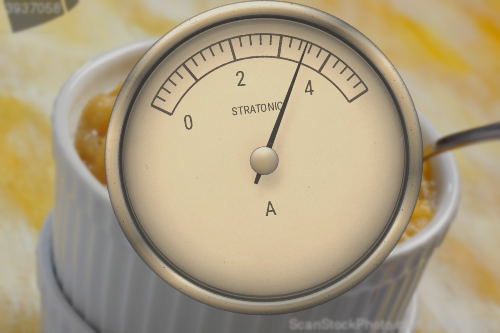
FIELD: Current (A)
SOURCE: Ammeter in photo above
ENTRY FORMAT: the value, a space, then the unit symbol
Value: 3.5 A
